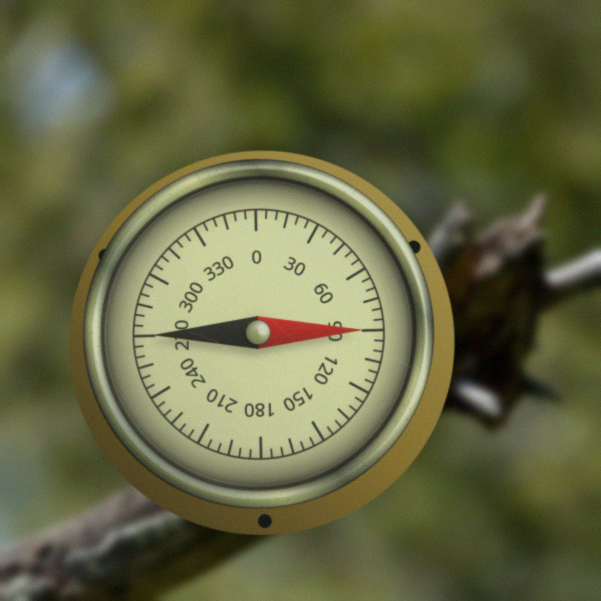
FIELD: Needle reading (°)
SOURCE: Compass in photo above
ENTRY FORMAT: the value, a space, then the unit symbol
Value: 90 °
